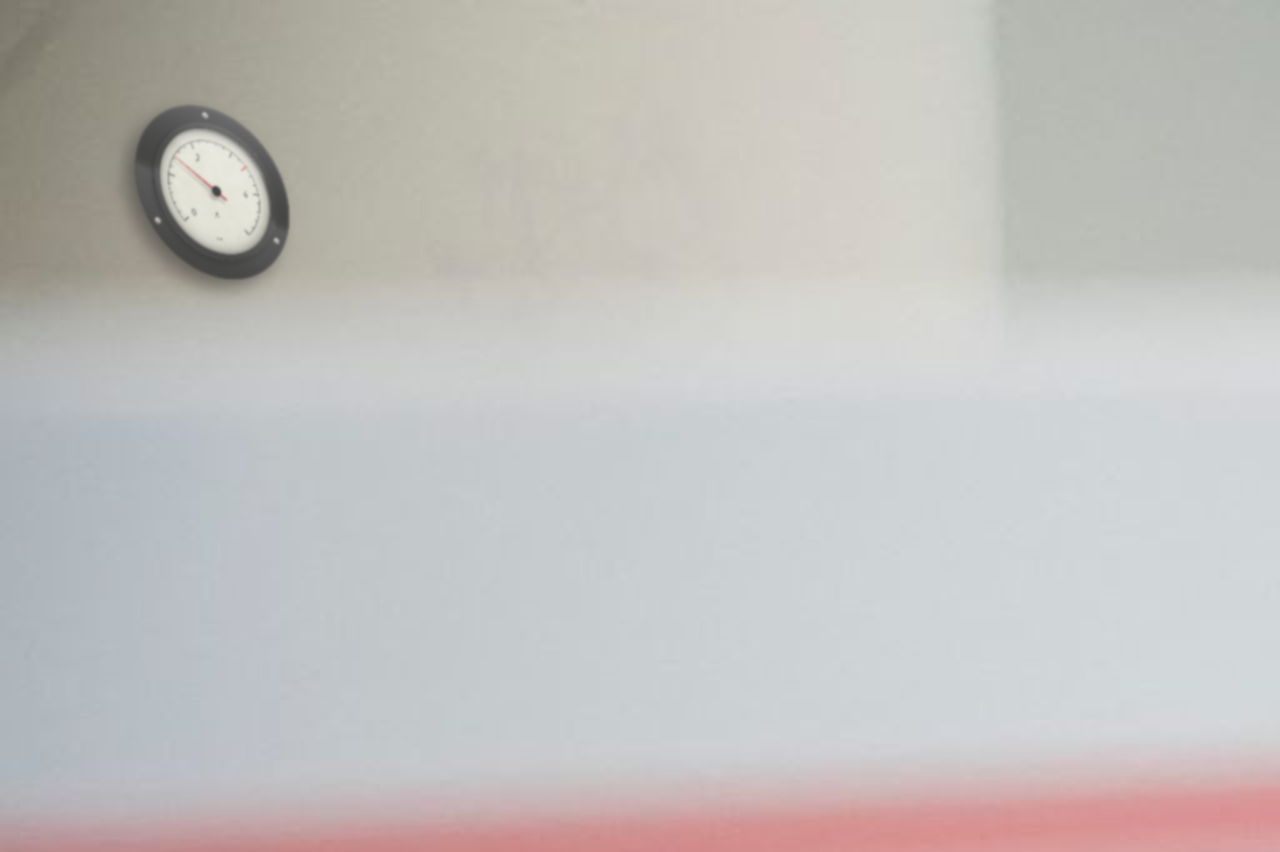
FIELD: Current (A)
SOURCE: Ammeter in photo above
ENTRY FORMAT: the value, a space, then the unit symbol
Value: 1.4 A
